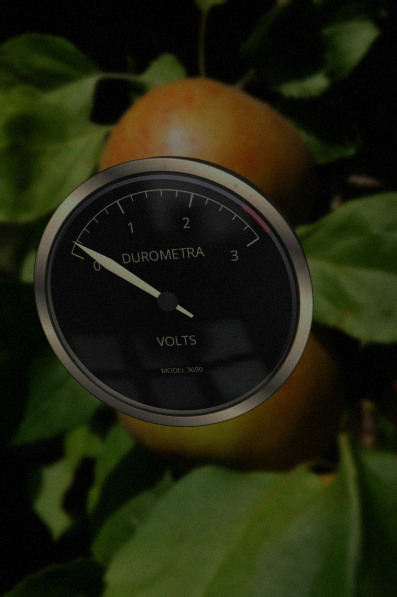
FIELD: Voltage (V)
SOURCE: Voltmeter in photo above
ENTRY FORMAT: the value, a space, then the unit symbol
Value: 0.2 V
